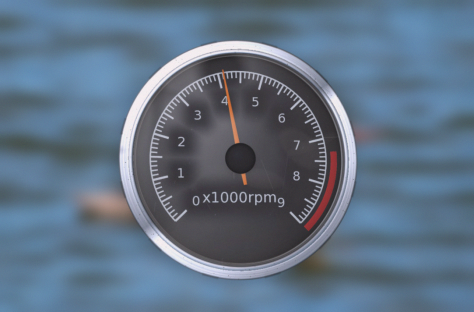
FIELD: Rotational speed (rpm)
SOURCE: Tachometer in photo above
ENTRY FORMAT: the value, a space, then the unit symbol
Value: 4100 rpm
